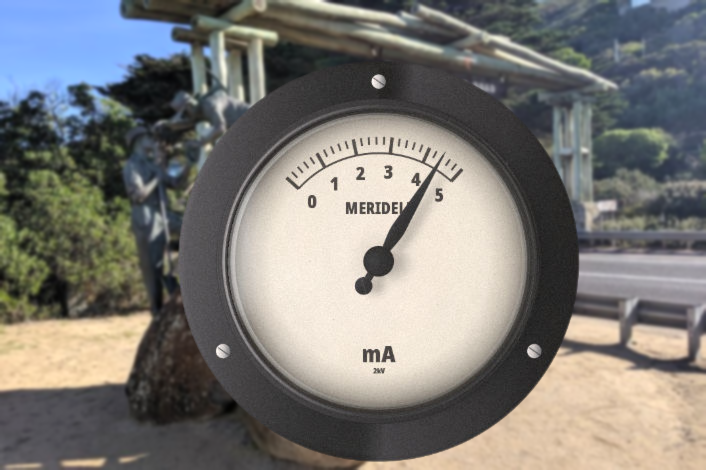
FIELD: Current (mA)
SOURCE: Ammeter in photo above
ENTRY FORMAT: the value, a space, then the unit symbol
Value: 4.4 mA
